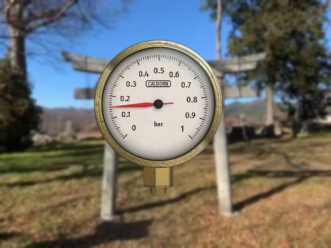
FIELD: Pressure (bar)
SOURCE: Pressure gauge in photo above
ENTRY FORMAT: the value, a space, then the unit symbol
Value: 0.15 bar
